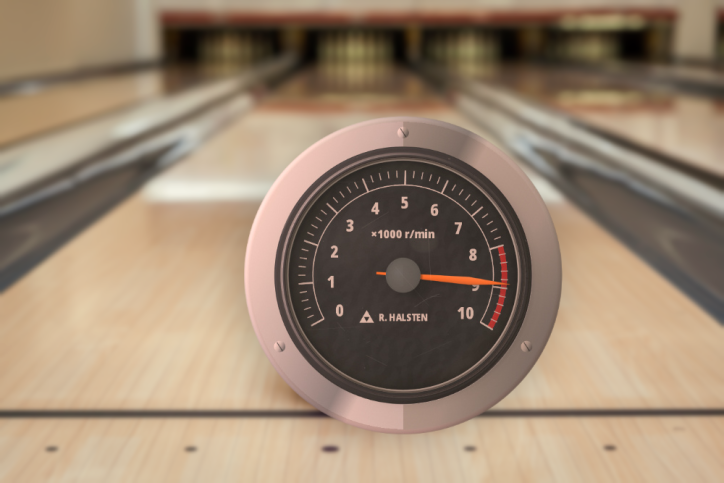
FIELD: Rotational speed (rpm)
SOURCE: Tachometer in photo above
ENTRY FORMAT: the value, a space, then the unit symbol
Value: 8900 rpm
